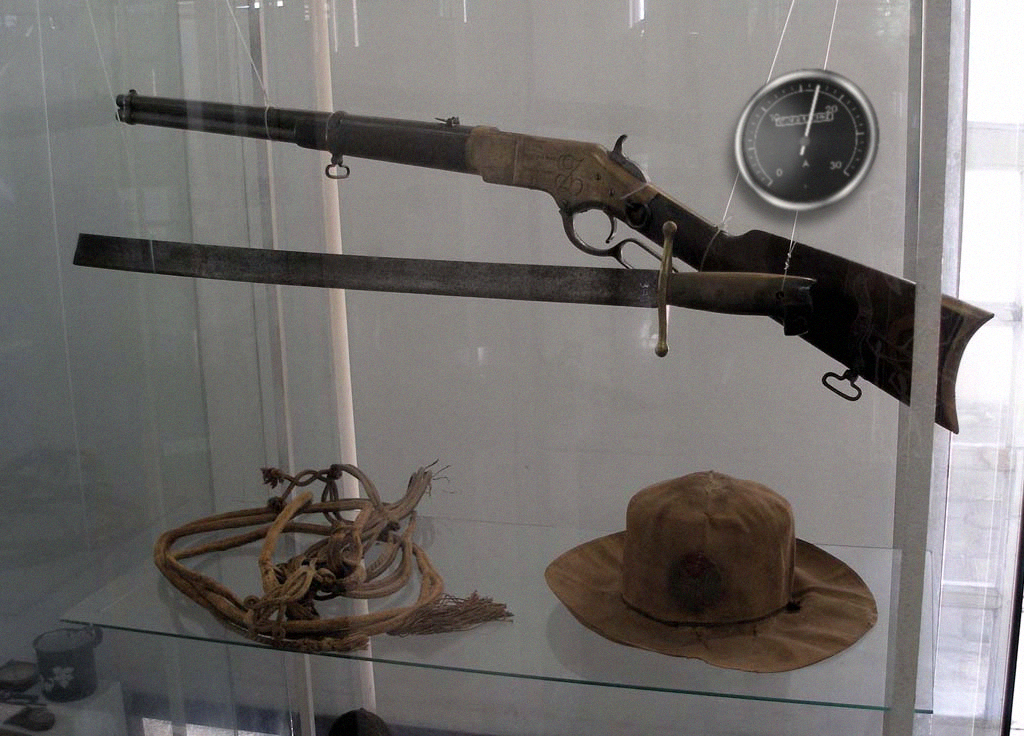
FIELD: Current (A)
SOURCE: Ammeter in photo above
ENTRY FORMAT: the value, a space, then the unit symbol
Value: 17 A
